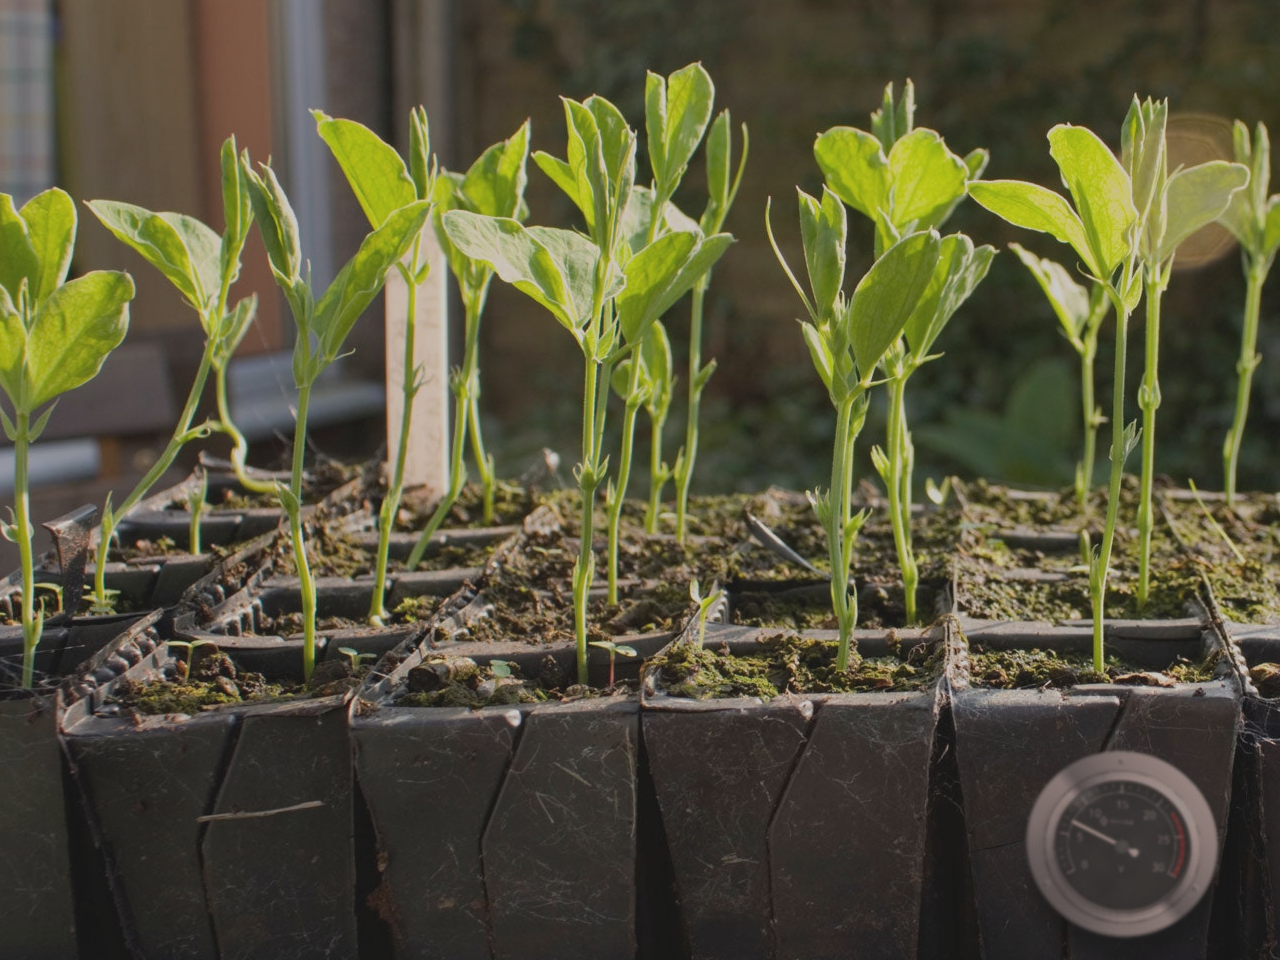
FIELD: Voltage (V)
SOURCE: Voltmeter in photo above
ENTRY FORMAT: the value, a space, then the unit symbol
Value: 7 V
